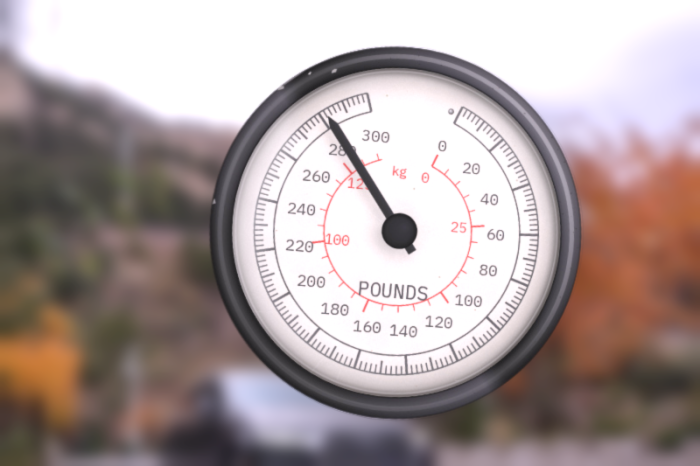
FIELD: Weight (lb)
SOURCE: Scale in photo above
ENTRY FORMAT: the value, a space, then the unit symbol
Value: 282 lb
